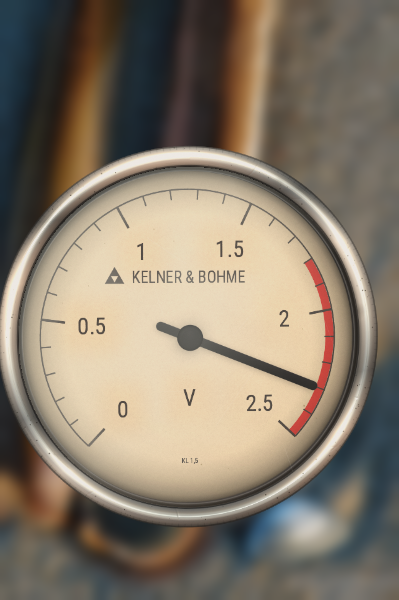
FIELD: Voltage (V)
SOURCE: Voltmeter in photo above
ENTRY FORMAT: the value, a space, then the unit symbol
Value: 2.3 V
